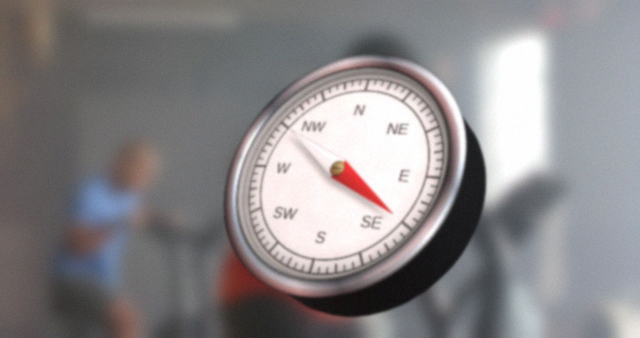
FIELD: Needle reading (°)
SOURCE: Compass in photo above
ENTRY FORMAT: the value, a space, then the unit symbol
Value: 120 °
